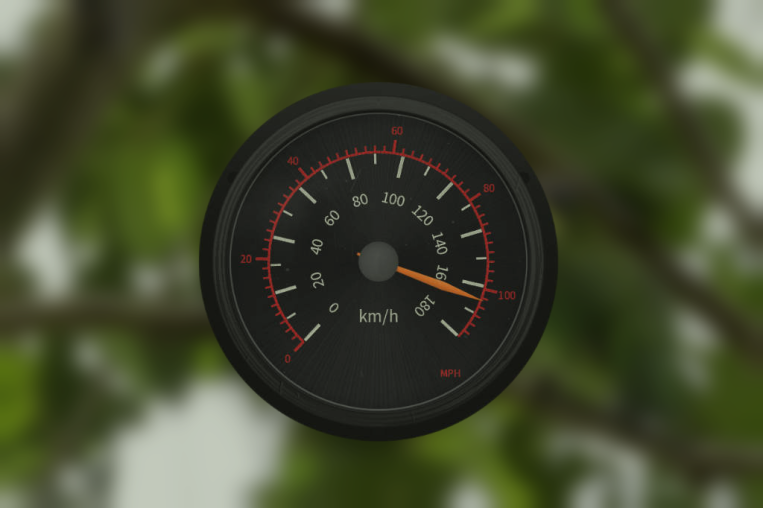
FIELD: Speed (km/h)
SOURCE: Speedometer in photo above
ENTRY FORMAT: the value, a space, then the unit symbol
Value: 165 km/h
